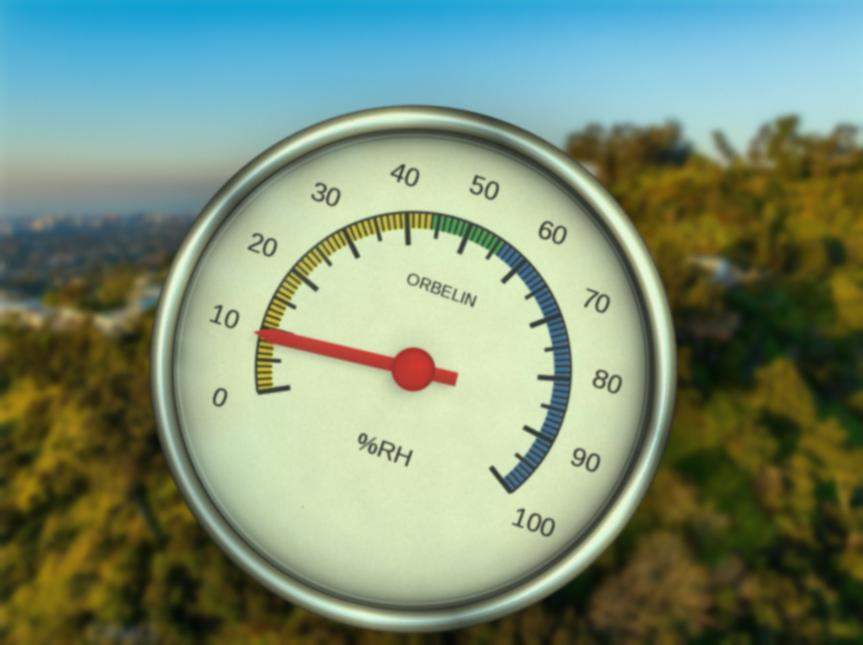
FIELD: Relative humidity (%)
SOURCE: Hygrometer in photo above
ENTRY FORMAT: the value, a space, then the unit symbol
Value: 9 %
